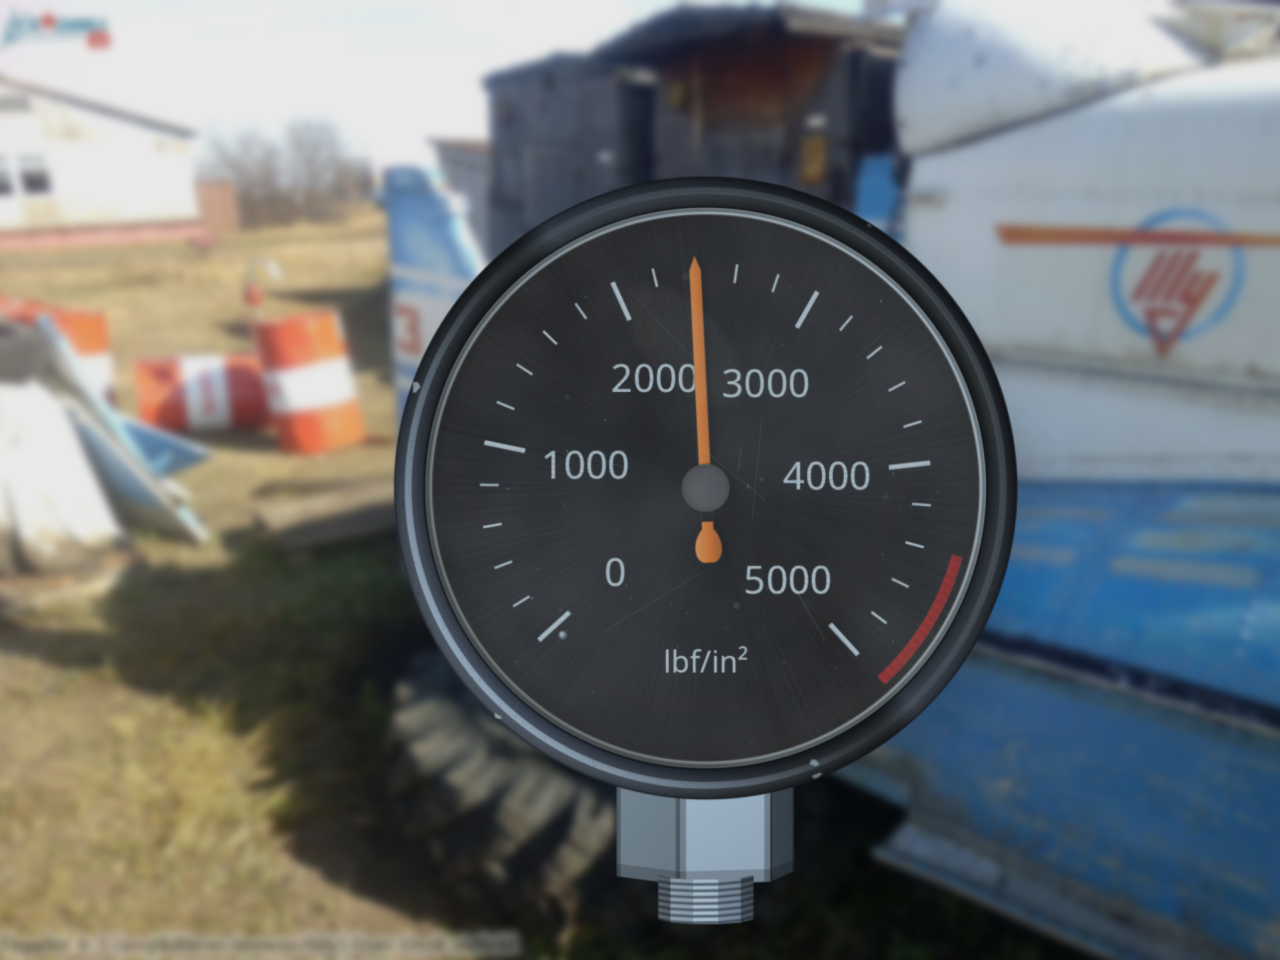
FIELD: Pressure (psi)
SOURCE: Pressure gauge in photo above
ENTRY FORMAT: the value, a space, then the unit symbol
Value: 2400 psi
